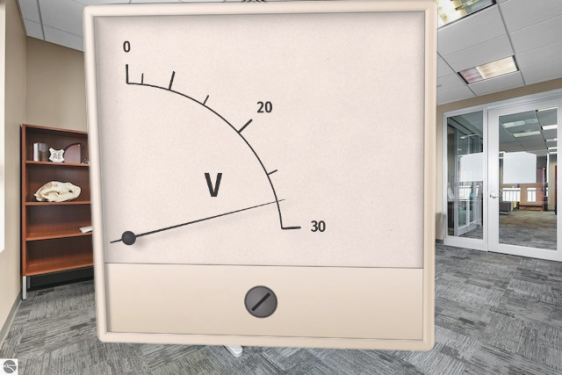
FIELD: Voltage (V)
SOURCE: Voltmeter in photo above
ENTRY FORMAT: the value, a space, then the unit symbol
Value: 27.5 V
